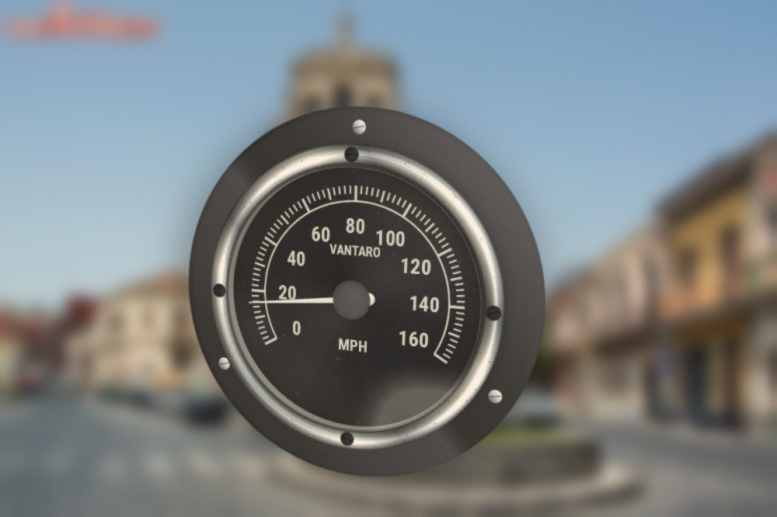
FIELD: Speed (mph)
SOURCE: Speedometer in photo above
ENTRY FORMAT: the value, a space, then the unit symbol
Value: 16 mph
